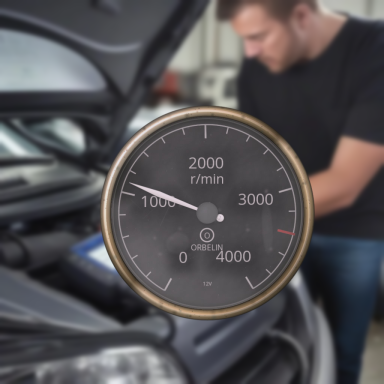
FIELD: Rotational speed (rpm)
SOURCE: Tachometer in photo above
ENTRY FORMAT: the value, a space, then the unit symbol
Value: 1100 rpm
